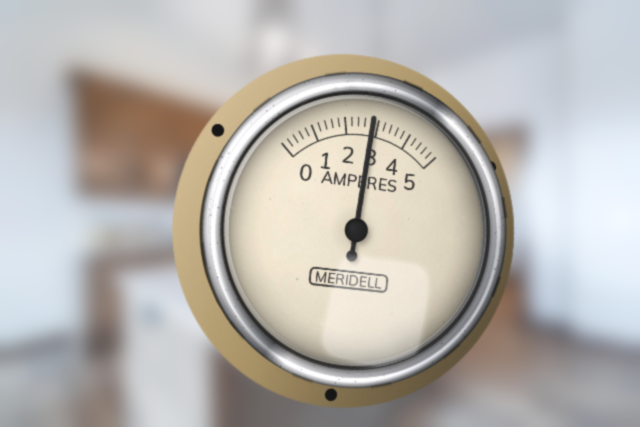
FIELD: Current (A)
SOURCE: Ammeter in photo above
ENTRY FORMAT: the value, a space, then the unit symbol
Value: 2.8 A
